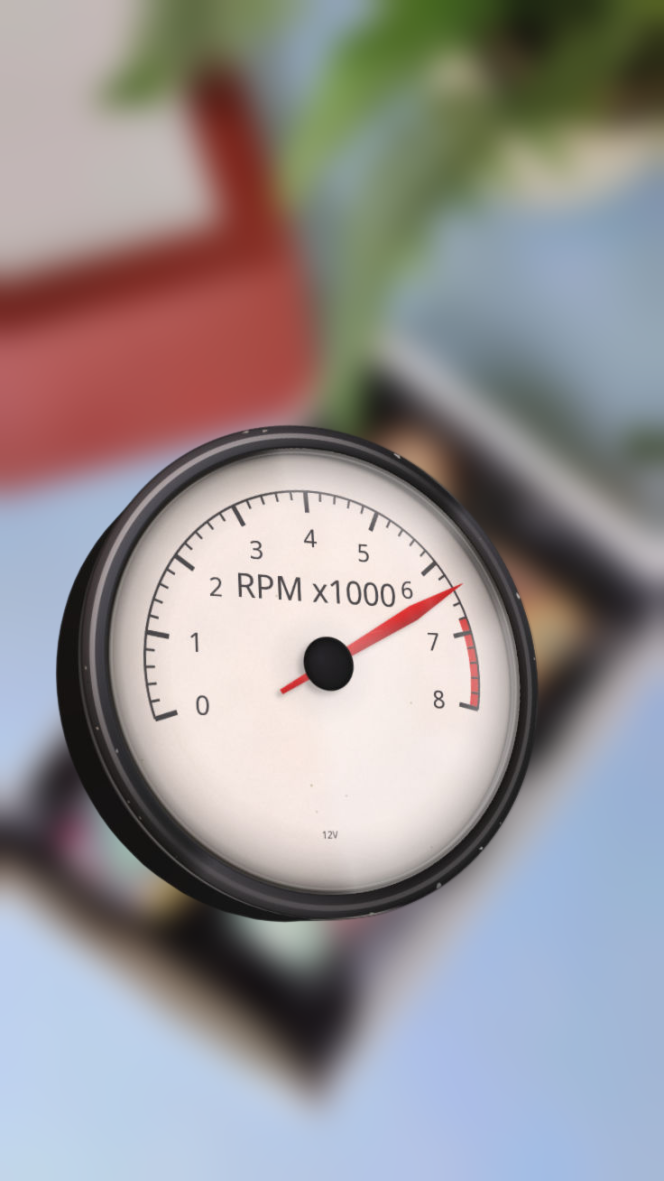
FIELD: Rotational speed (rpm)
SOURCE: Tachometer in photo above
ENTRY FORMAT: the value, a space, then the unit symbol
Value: 6400 rpm
